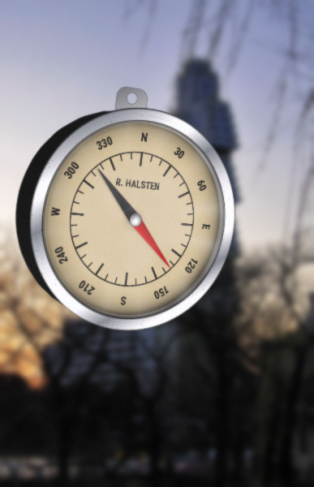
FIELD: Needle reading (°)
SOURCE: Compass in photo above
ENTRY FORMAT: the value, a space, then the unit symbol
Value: 135 °
